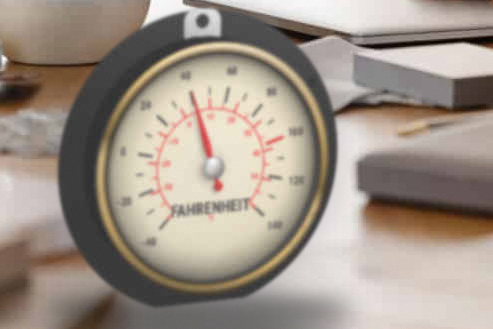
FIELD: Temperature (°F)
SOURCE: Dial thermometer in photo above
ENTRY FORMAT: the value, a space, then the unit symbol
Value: 40 °F
